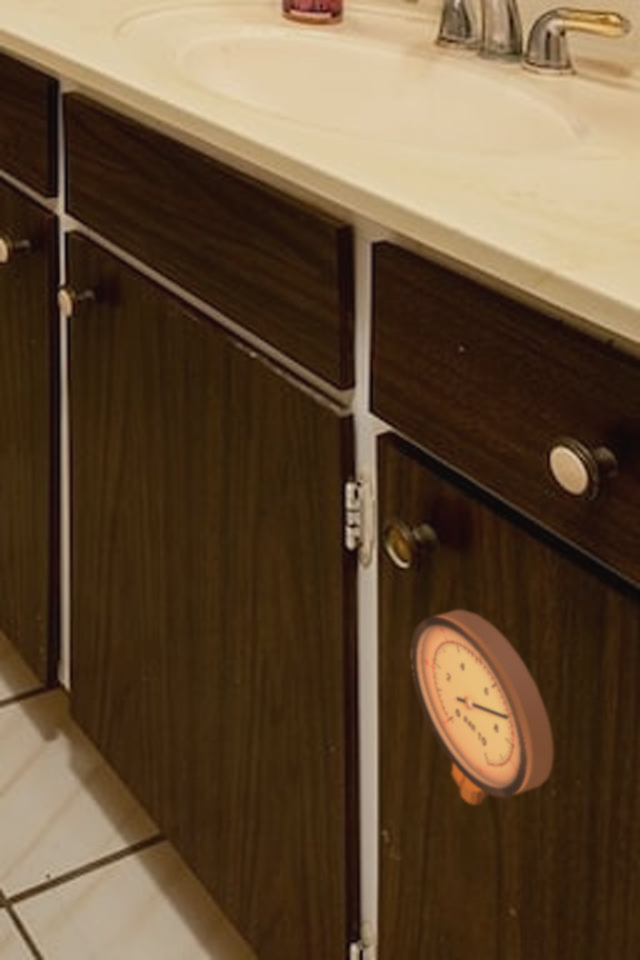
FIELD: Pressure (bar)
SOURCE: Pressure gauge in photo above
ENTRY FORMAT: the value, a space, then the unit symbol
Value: 7 bar
